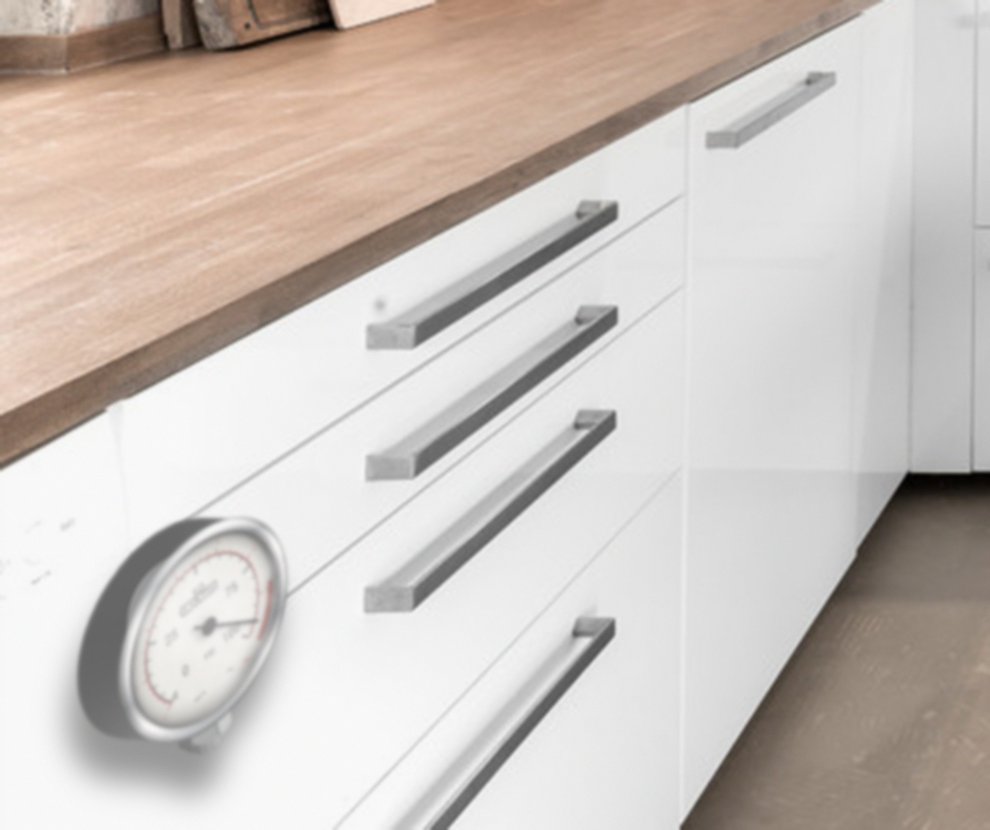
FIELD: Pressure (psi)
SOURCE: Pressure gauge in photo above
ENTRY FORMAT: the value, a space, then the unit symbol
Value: 95 psi
